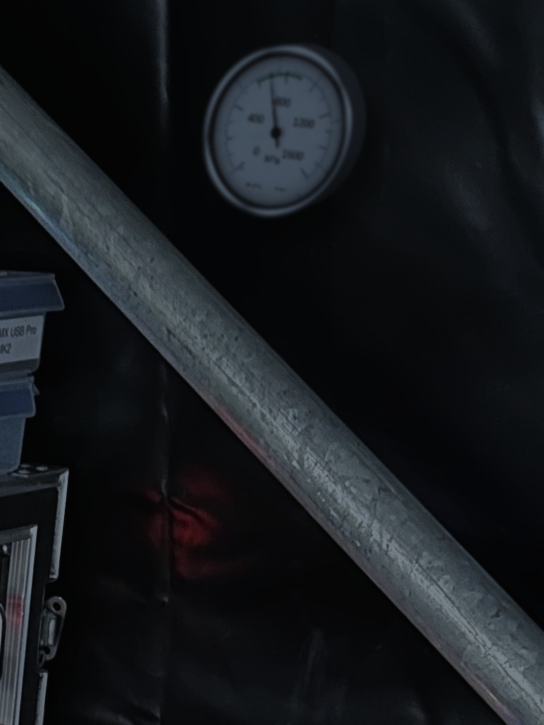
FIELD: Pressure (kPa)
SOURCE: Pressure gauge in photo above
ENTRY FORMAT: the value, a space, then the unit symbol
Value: 700 kPa
